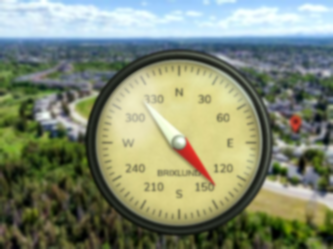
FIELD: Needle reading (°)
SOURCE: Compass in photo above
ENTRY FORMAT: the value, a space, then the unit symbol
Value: 140 °
